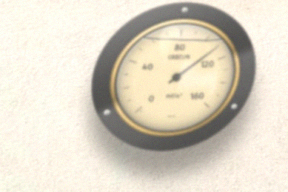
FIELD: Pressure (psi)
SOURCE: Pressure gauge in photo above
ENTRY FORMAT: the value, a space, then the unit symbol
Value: 110 psi
